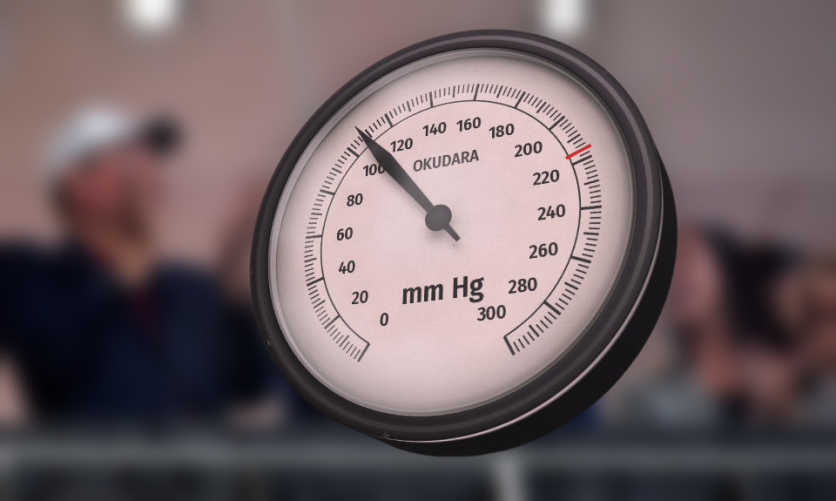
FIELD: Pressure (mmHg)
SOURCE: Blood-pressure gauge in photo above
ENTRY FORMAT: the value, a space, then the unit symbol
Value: 108 mmHg
